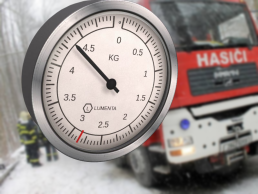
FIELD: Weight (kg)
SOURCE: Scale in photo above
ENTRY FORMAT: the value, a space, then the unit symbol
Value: 4.35 kg
